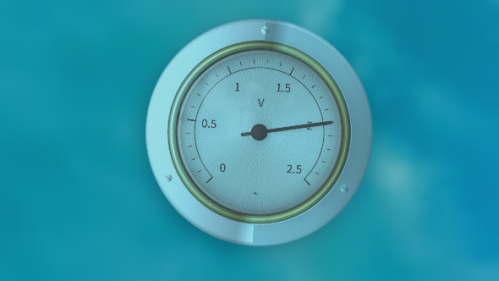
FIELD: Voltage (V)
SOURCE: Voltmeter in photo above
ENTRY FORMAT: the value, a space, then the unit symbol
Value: 2 V
